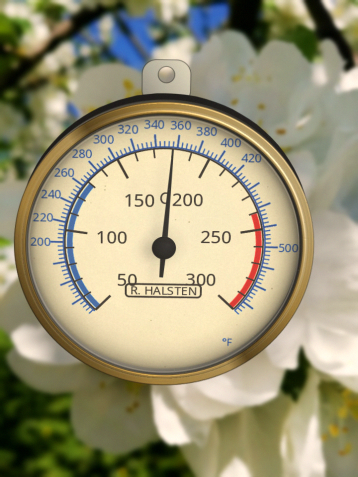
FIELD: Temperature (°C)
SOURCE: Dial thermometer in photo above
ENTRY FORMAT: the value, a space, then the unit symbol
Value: 180 °C
